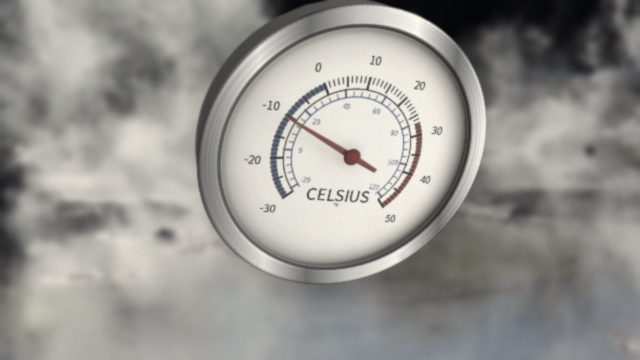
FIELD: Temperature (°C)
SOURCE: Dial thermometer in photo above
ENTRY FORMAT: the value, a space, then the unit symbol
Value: -10 °C
